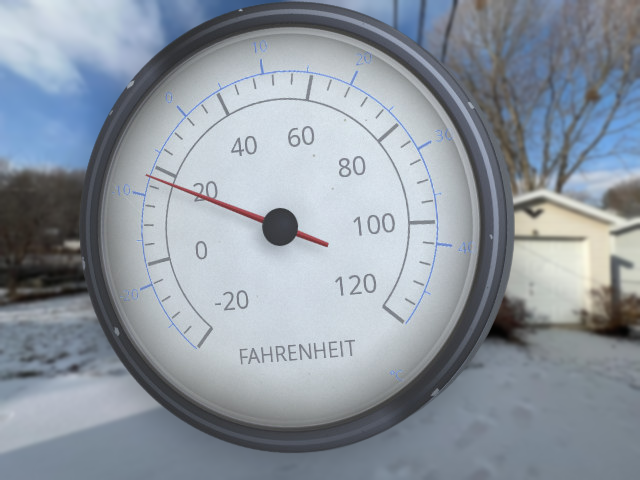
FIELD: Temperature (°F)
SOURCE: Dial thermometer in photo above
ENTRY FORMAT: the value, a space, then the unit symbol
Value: 18 °F
